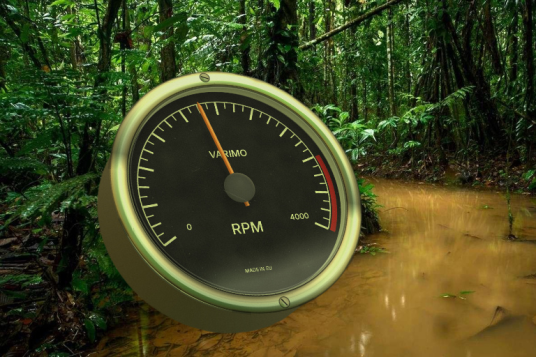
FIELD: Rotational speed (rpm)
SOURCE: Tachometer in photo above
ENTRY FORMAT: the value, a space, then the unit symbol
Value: 1800 rpm
